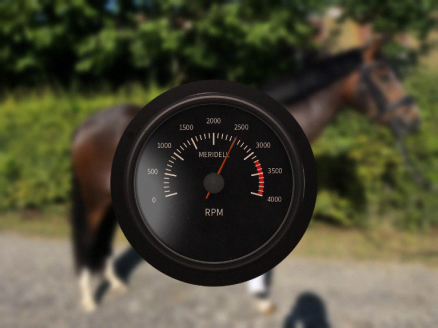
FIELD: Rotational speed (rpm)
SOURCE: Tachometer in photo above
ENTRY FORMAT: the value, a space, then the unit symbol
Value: 2500 rpm
